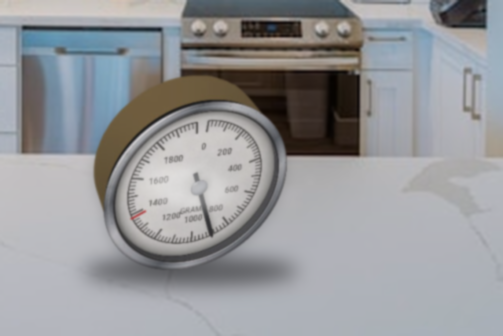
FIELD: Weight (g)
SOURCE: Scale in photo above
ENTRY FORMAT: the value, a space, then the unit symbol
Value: 900 g
